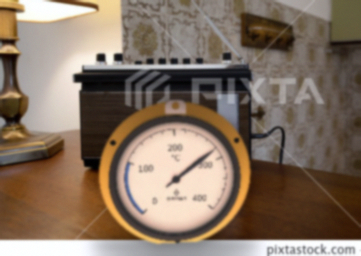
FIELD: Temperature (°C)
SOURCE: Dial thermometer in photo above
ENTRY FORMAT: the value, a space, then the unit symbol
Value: 280 °C
